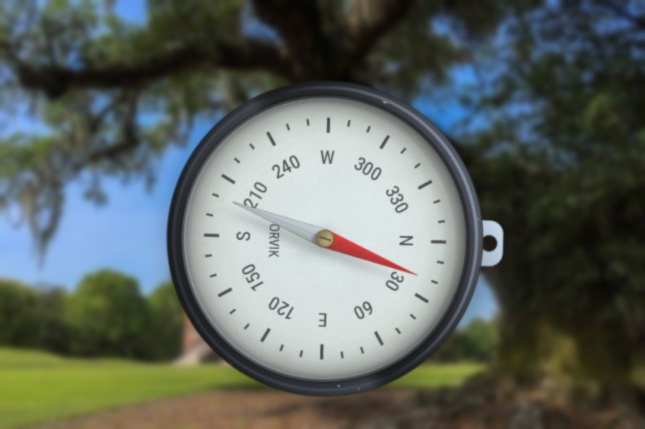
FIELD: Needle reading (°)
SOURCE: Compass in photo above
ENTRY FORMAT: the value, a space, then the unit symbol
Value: 20 °
